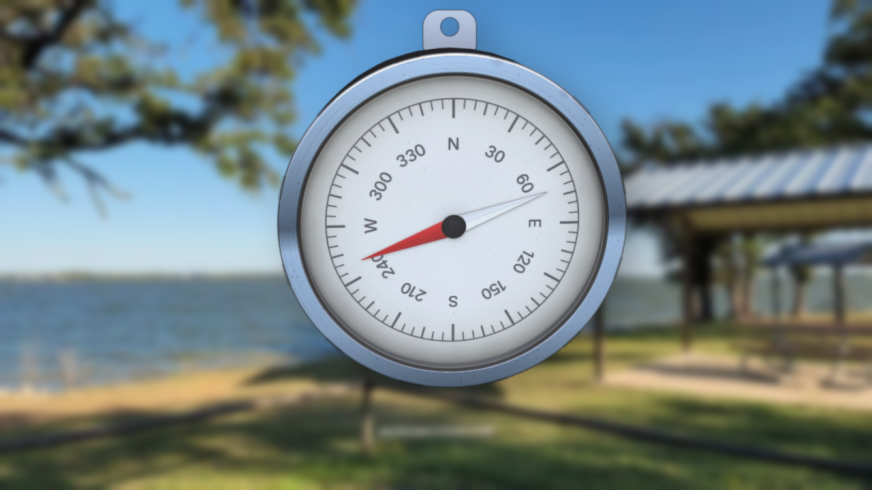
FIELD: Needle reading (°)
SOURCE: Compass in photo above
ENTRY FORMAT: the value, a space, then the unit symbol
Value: 250 °
